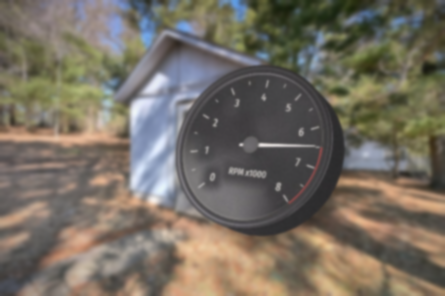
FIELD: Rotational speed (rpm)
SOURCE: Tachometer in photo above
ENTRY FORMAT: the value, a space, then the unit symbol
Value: 6500 rpm
